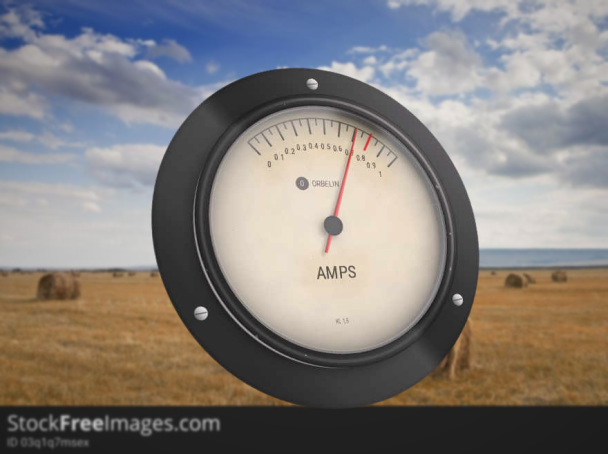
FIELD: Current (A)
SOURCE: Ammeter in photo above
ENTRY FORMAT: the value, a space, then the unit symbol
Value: 0.7 A
